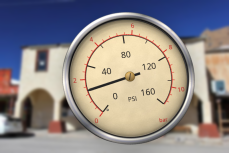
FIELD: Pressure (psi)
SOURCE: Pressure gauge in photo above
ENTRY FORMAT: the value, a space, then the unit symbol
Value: 20 psi
